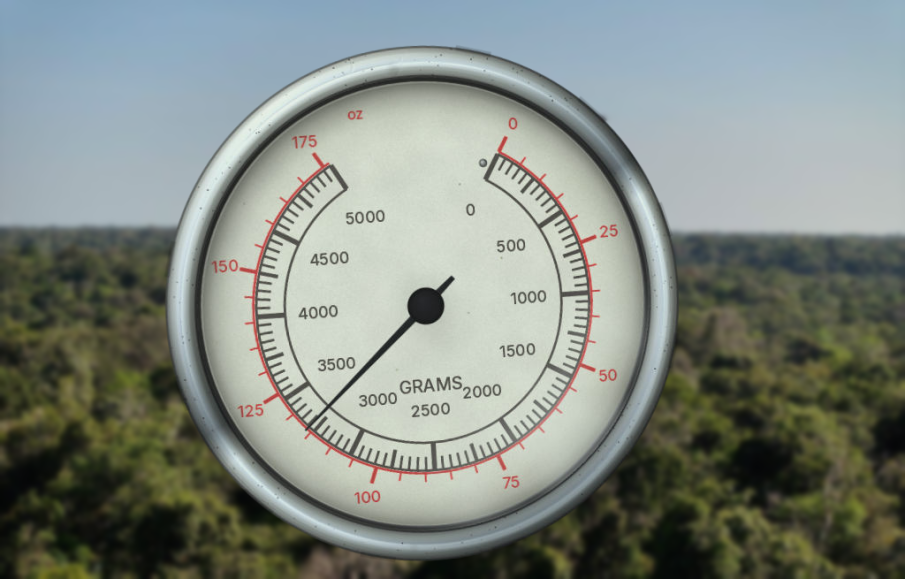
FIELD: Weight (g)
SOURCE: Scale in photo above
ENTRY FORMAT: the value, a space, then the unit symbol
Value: 3300 g
